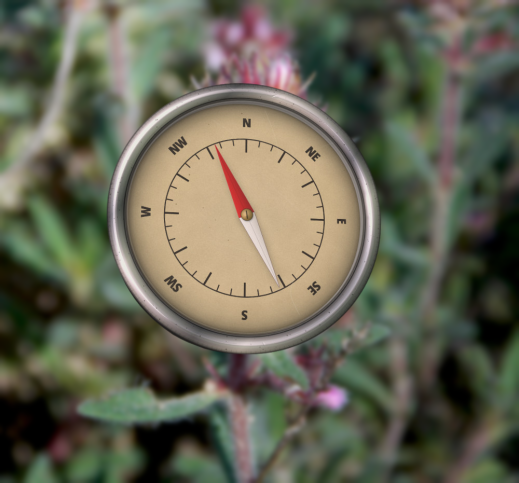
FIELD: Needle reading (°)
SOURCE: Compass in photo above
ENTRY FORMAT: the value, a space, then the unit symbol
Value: 335 °
